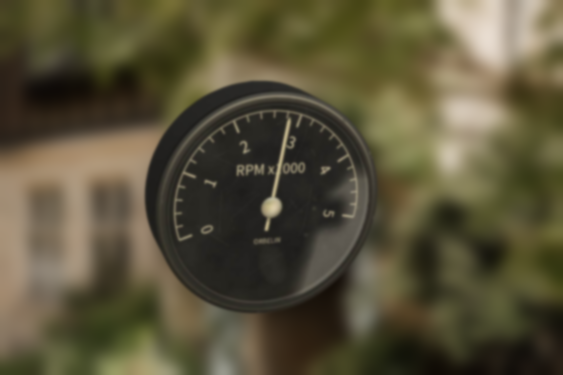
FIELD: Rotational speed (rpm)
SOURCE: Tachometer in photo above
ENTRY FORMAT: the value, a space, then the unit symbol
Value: 2800 rpm
